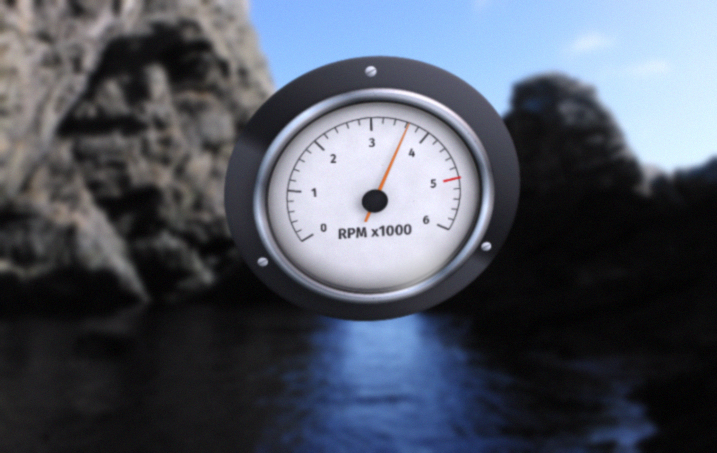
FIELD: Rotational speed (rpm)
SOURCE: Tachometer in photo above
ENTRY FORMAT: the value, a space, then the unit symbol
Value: 3600 rpm
